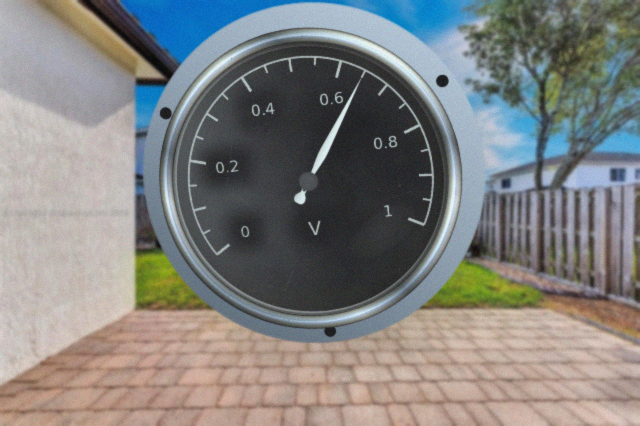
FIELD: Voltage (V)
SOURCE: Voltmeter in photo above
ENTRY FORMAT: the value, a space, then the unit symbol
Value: 0.65 V
